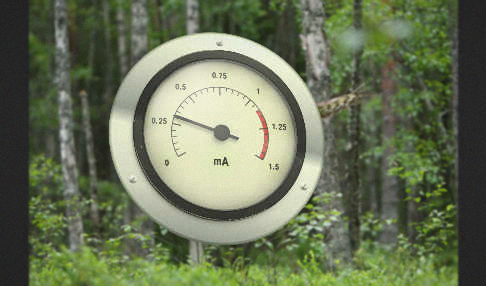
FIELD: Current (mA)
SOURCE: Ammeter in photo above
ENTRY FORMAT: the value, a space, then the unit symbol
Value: 0.3 mA
